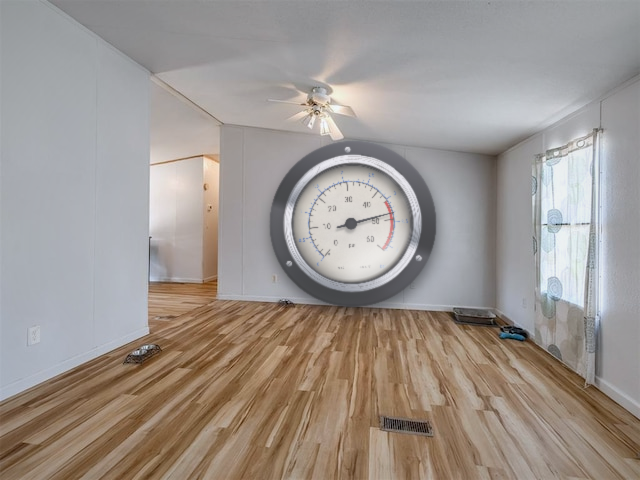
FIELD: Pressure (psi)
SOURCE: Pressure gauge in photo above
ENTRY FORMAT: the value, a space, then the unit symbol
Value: 48 psi
